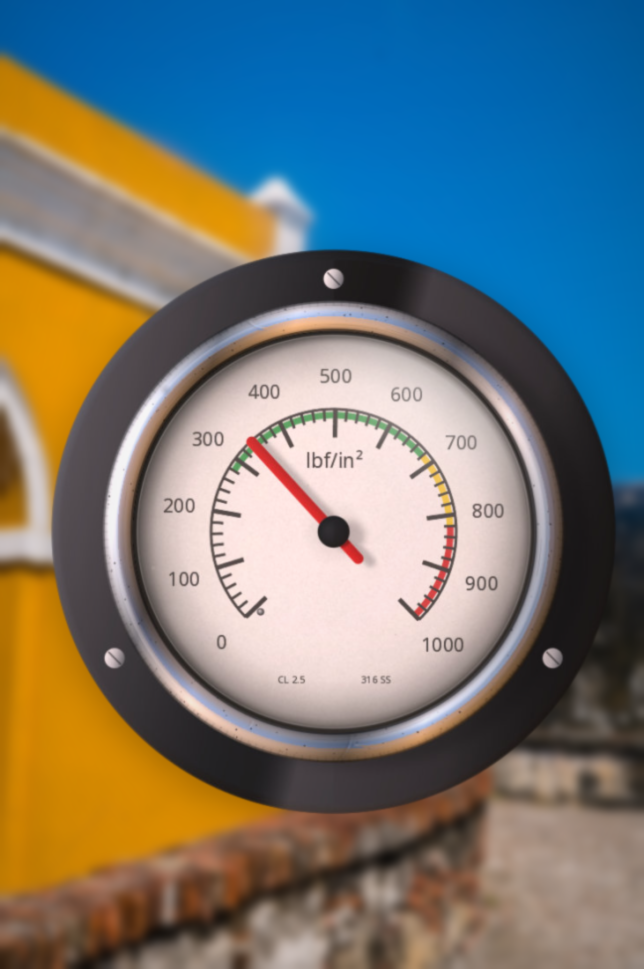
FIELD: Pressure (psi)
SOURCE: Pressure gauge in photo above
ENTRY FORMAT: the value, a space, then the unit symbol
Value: 340 psi
